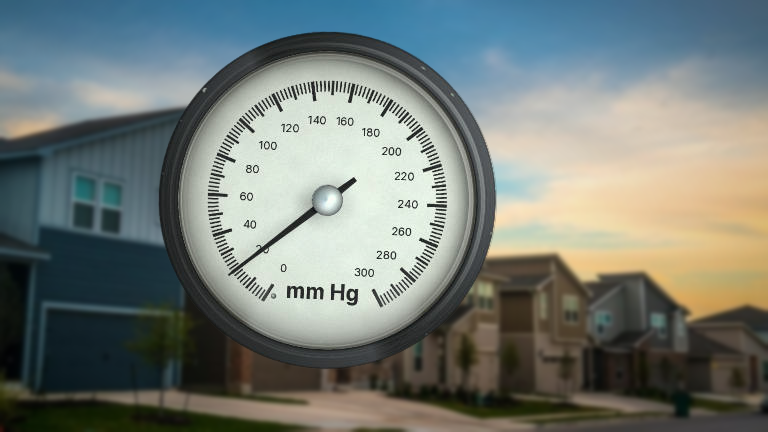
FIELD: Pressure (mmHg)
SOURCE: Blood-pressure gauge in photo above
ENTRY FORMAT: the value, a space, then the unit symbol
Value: 20 mmHg
